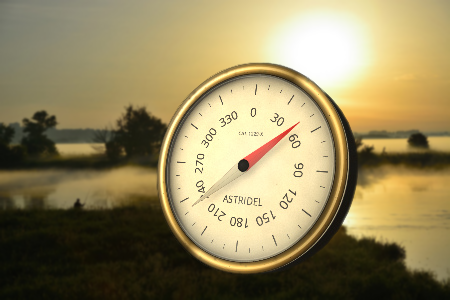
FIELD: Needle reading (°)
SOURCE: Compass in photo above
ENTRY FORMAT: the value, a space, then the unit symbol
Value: 50 °
